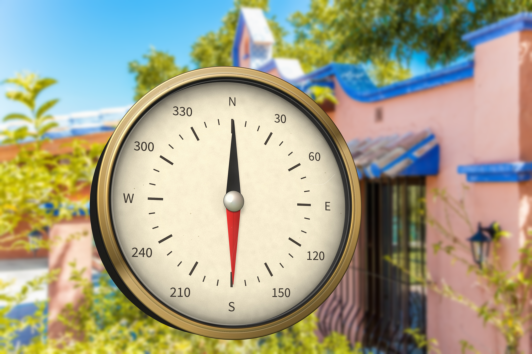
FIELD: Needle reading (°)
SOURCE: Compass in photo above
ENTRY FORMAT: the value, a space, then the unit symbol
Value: 180 °
